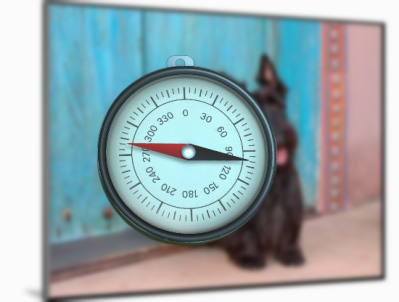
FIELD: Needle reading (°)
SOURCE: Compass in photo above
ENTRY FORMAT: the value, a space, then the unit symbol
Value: 280 °
